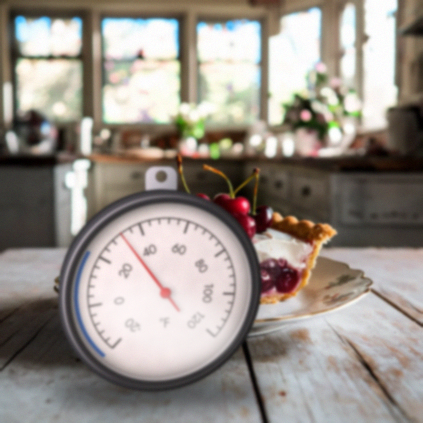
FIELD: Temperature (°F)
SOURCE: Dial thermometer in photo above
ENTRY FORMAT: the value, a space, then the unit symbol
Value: 32 °F
